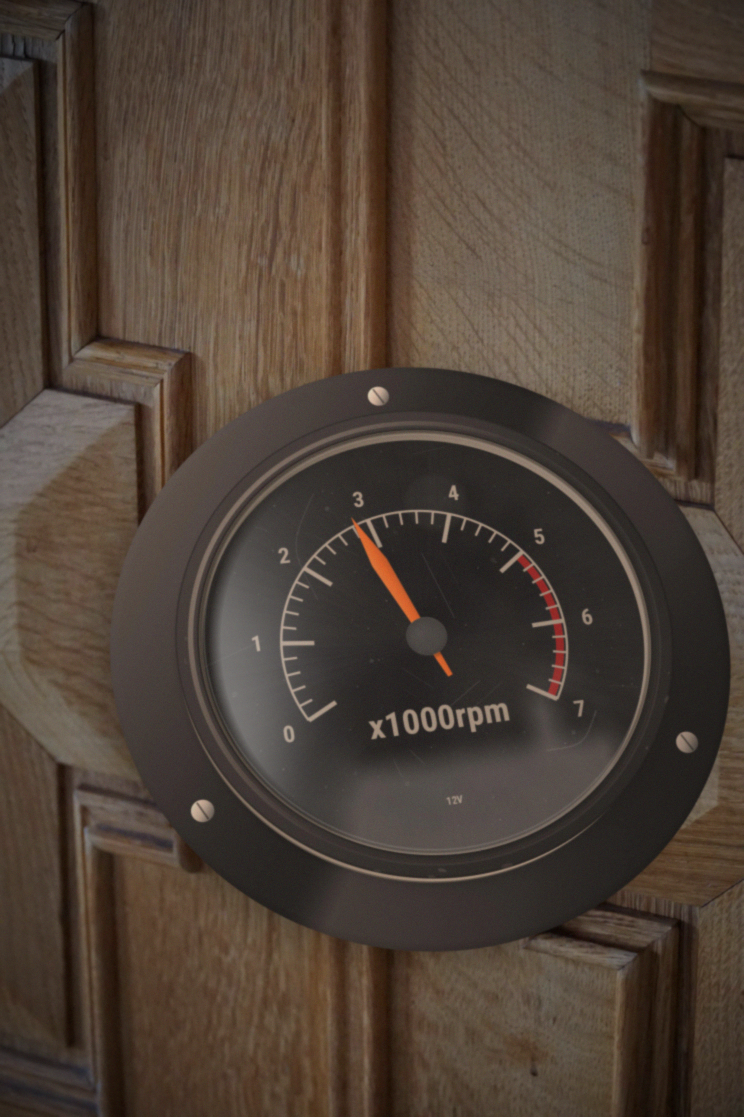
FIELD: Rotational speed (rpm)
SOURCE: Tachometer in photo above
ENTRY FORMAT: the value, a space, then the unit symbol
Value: 2800 rpm
